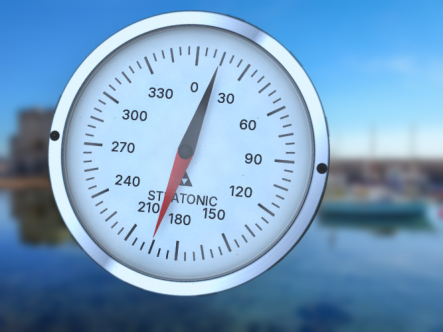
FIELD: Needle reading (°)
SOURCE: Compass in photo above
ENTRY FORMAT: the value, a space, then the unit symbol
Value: 195 °
